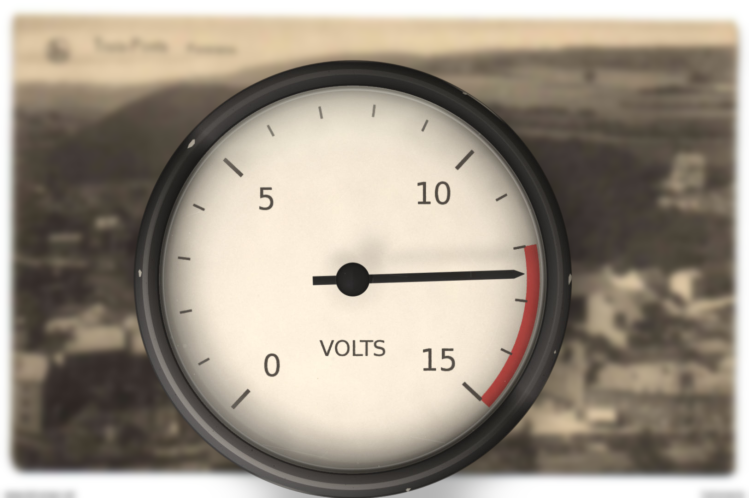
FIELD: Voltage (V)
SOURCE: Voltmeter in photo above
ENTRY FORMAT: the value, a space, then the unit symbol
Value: 12.5 V
